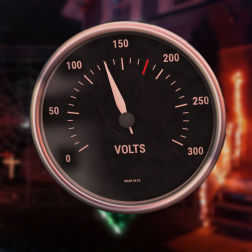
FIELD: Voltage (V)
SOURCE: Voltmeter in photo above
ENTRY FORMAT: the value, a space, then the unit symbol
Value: 130 V
